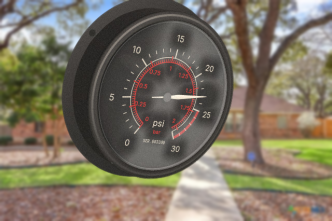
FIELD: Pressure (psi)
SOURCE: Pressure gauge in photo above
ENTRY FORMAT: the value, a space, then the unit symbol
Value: 23 psi
